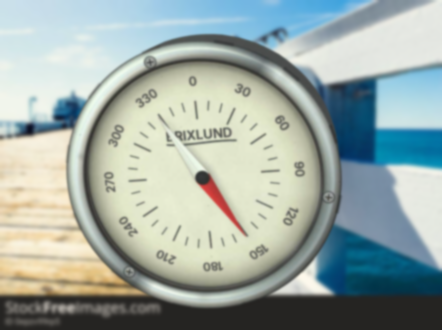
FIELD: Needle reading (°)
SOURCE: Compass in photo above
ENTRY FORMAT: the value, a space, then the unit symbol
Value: 150 °
